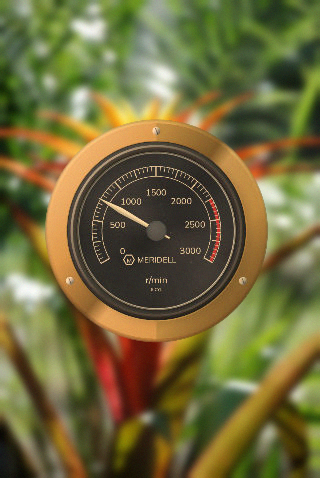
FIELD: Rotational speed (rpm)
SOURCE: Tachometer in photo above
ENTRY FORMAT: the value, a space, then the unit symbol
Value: 750 rpm
